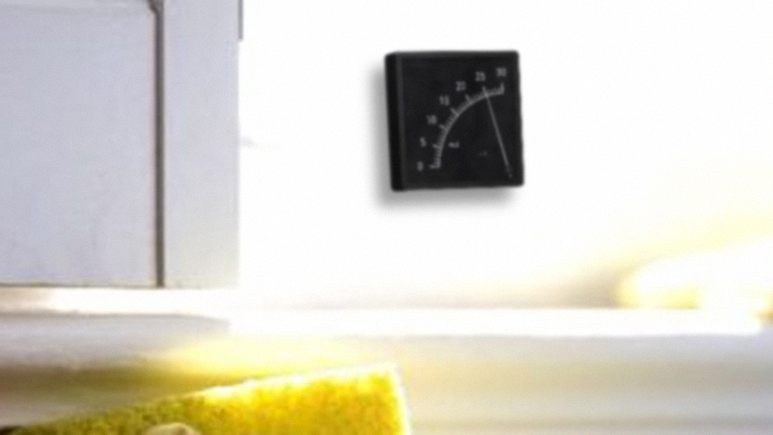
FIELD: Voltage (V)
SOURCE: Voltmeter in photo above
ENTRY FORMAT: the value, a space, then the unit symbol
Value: 25 V
